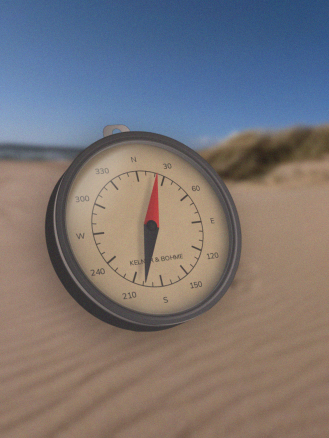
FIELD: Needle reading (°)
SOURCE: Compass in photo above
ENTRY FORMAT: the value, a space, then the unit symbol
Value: 20 °
